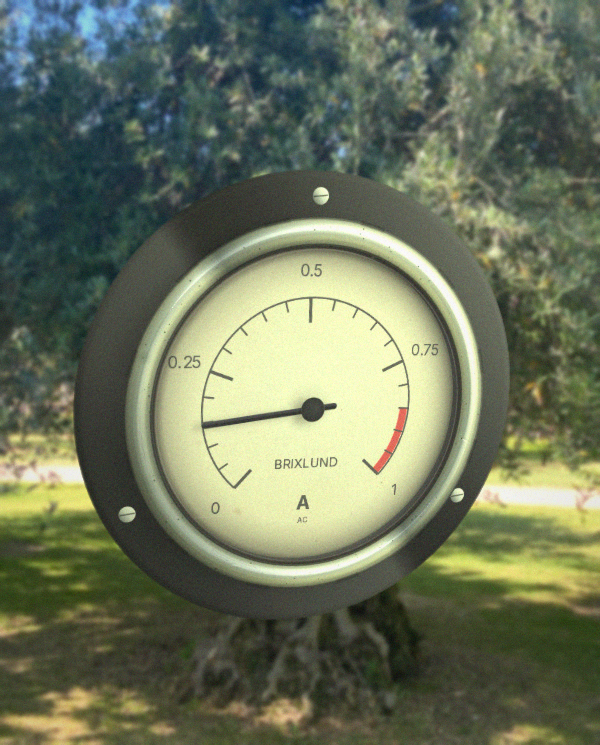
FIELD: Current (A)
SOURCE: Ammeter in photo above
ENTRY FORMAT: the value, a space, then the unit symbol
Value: 0.15 A
